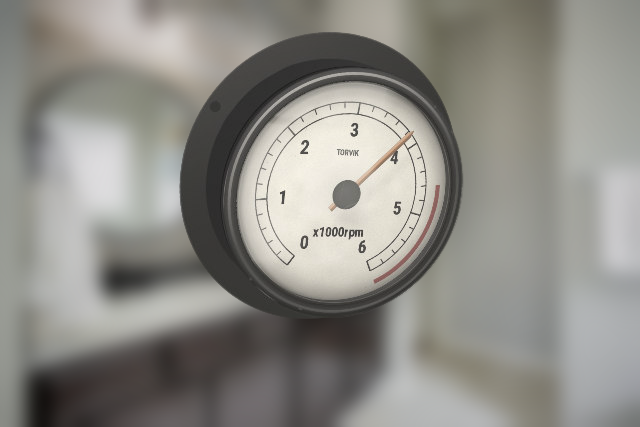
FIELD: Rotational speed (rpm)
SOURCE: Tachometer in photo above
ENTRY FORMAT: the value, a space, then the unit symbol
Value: 3800 rpm
